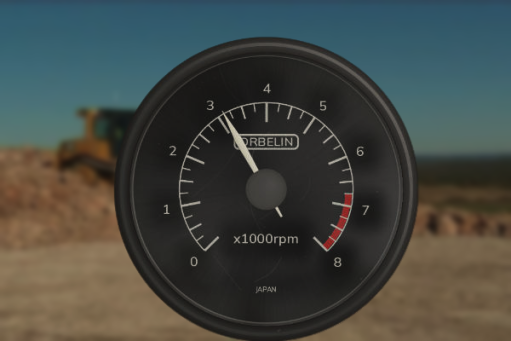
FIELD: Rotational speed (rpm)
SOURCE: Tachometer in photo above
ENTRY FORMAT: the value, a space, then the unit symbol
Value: 3125 rpm
